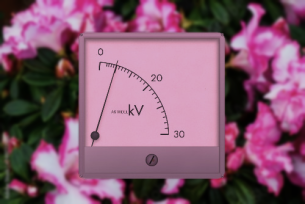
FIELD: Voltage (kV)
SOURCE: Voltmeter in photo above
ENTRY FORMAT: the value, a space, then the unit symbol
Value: 10 kV
